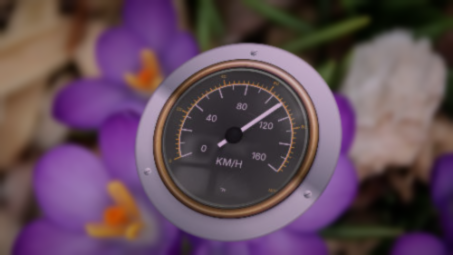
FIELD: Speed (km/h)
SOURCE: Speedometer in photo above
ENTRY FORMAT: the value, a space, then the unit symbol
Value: 110 km/h
